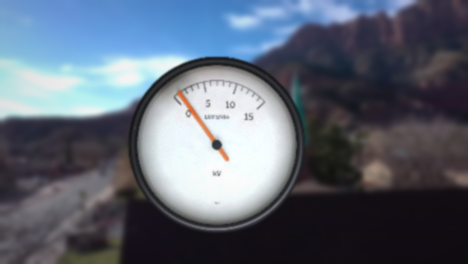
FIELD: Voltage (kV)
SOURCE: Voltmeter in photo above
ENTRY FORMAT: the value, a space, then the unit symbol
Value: 1 kV
